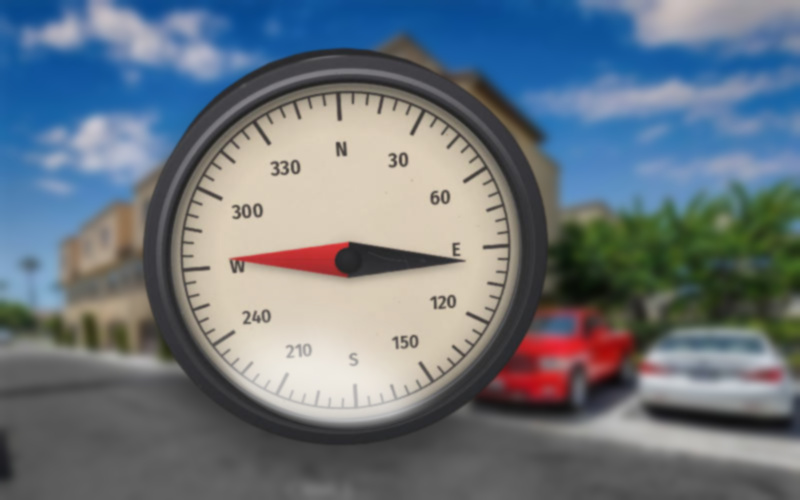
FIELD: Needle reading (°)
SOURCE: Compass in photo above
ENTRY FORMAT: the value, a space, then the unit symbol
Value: 275 °
